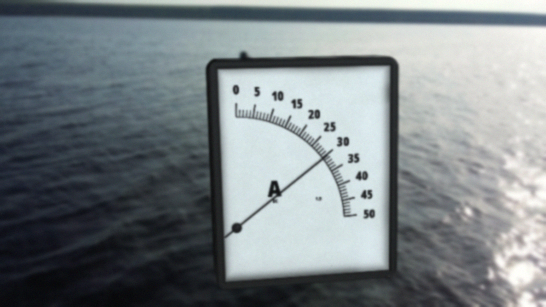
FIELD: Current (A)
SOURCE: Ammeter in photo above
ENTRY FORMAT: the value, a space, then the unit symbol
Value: 30 A
